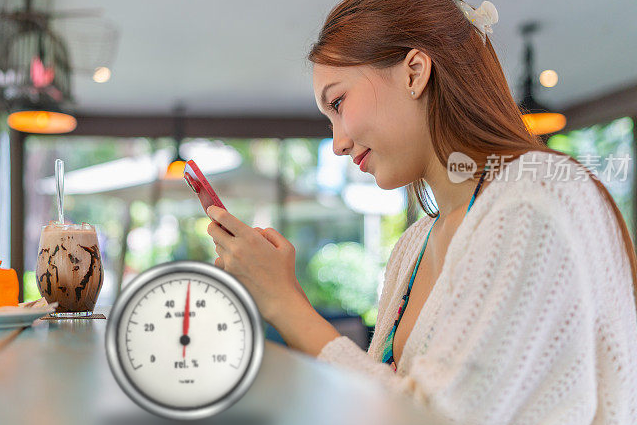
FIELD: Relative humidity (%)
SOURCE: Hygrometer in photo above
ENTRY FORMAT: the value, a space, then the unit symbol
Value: 52 %
